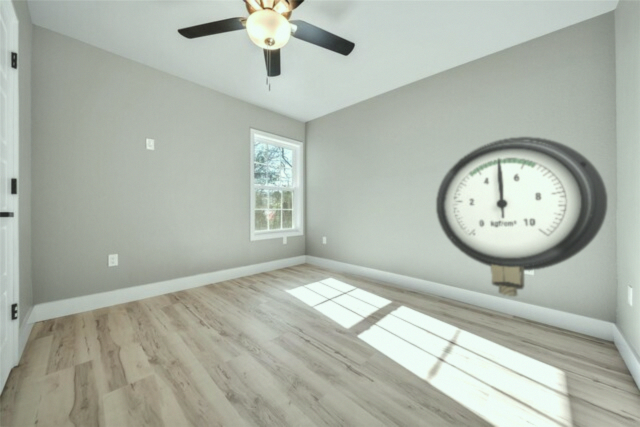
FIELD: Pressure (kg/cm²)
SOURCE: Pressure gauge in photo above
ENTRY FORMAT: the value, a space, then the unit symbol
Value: 5 kg/cm²
